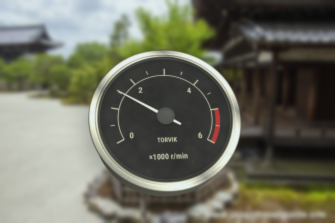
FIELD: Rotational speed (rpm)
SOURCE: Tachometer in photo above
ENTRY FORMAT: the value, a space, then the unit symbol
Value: 1500 rpm
